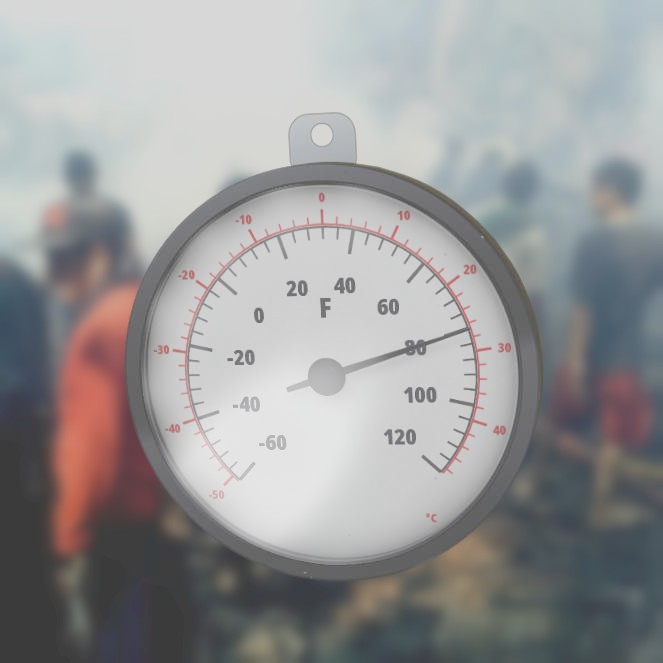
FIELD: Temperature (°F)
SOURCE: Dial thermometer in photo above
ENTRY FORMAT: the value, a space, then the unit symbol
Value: 80 °F
